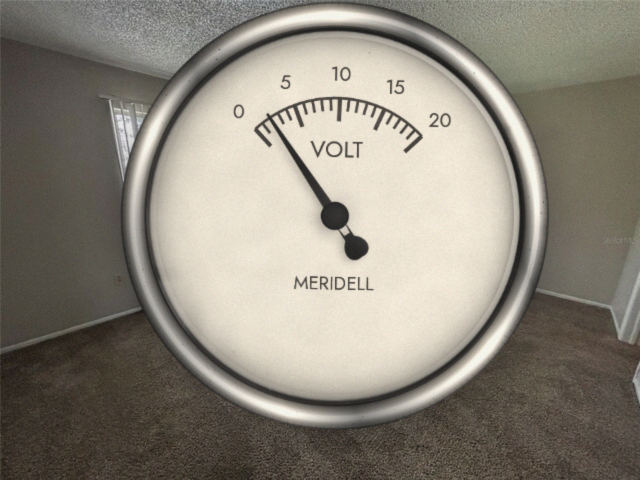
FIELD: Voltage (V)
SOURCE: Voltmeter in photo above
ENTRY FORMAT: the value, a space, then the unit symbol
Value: 2 V
